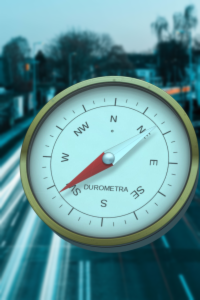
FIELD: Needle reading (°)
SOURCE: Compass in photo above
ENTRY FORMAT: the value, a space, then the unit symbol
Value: 230 °
